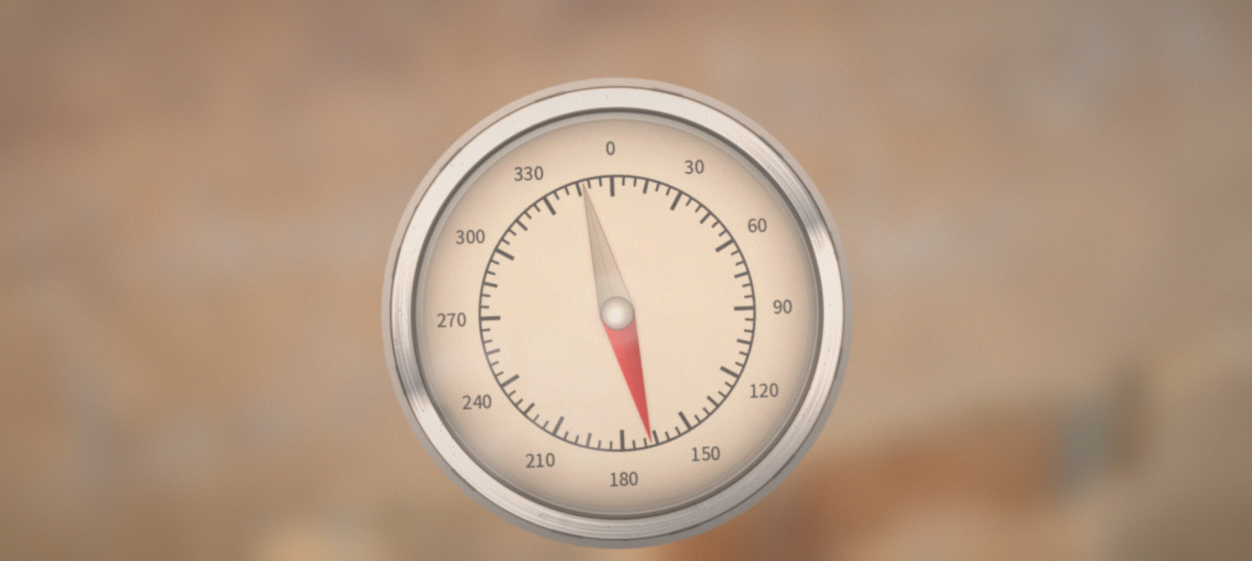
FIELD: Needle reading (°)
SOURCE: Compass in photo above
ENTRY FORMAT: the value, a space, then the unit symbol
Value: 167.5 °
